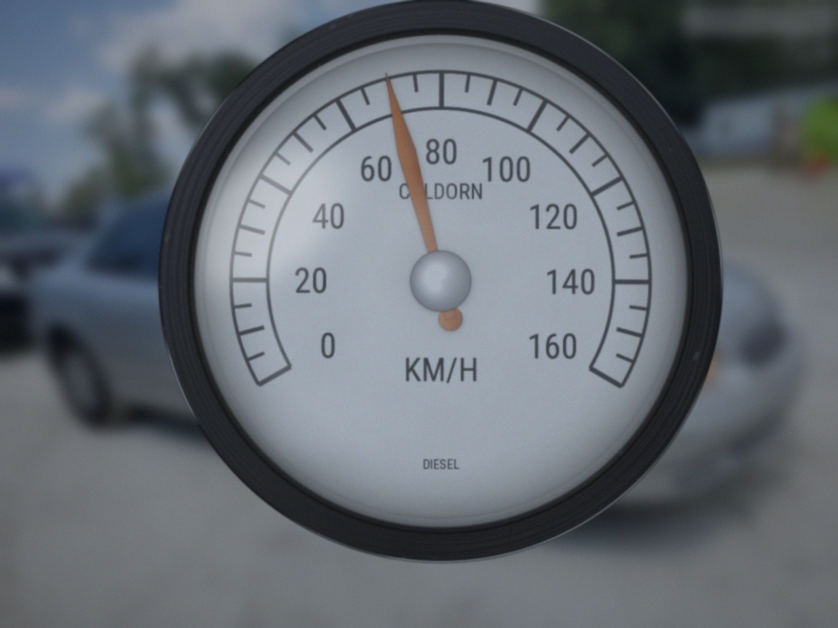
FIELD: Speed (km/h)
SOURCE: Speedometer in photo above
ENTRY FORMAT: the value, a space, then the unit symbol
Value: 70 km/h
